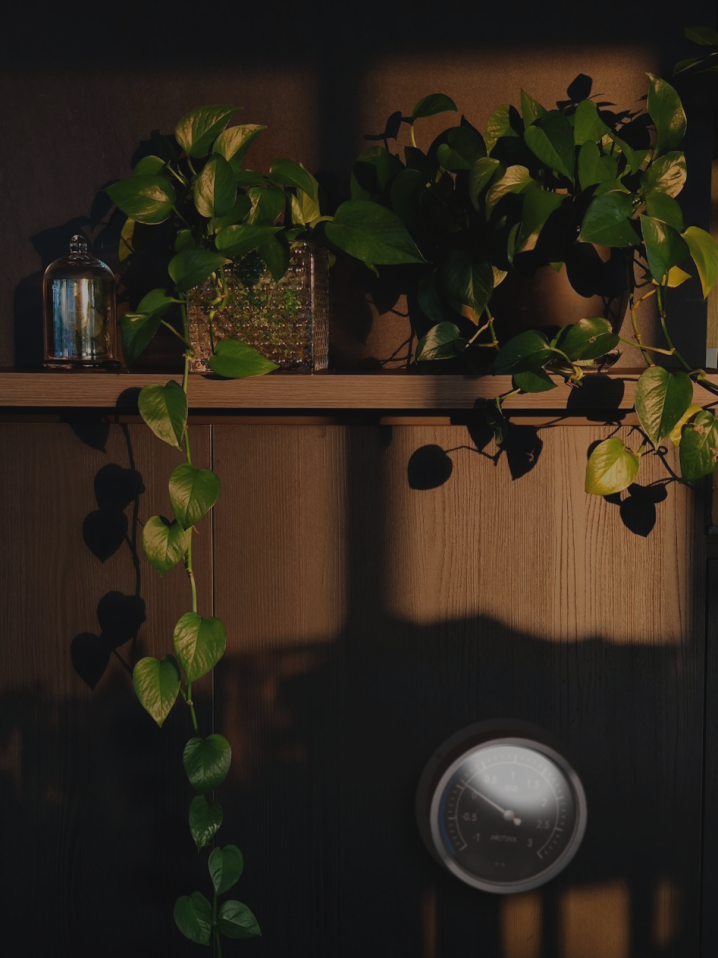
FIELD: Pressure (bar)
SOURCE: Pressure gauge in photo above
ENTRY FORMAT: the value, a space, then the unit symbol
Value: 0.1 bar
